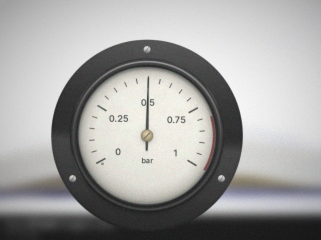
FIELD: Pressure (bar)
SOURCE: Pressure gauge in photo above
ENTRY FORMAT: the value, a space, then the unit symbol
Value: 0.5 bar
